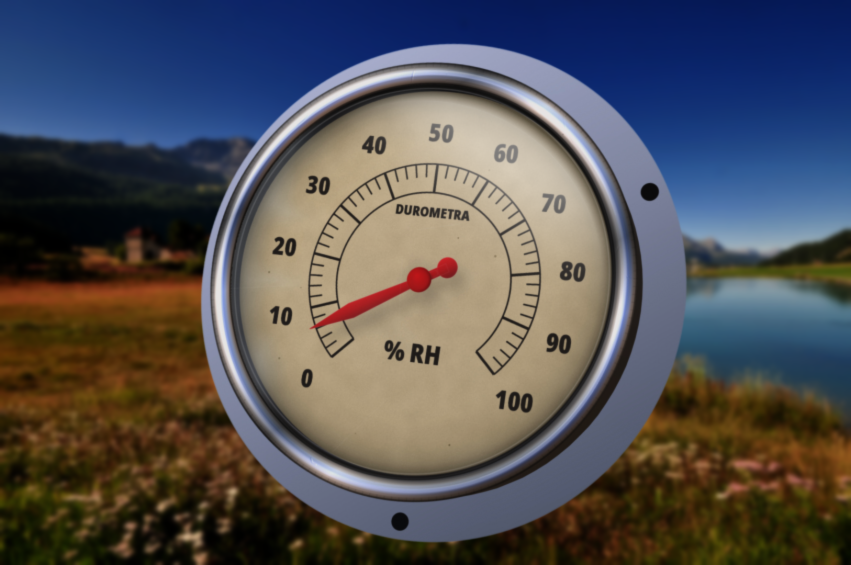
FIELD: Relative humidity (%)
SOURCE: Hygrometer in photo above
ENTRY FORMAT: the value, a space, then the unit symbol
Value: 6 %
